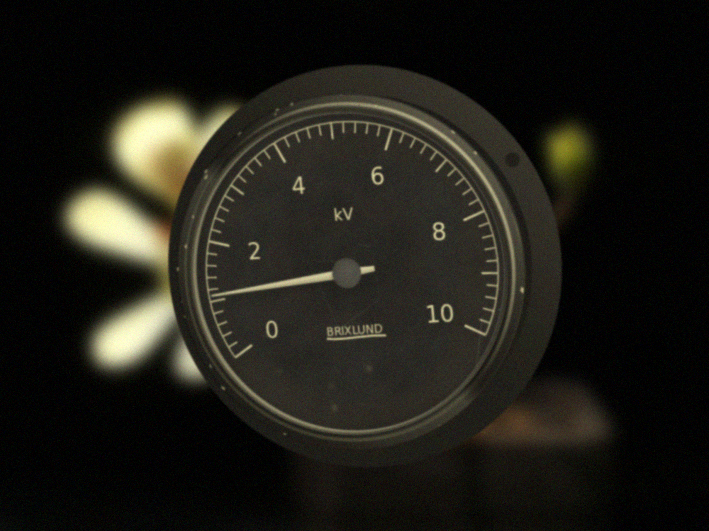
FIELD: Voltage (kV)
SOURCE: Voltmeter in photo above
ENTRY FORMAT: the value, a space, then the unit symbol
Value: 1.1 kV
